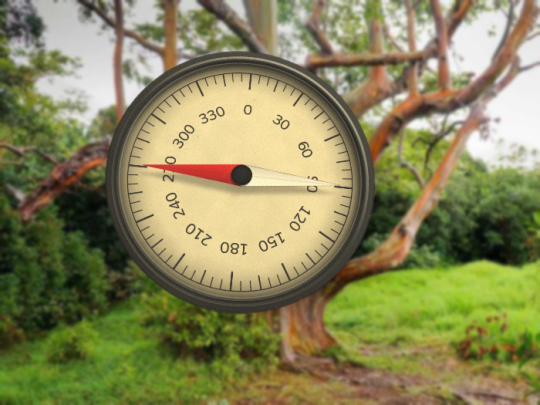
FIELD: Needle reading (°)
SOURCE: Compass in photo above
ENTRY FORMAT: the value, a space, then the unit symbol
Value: 270 °
